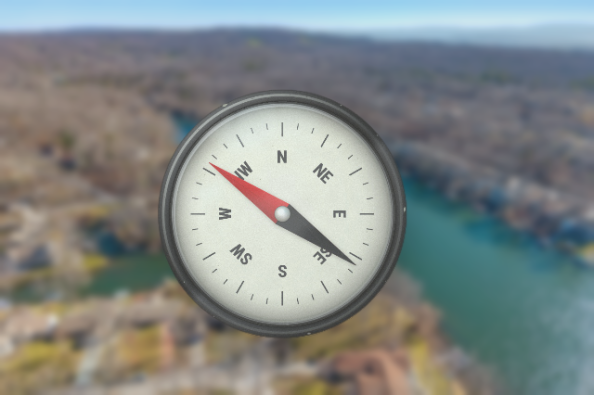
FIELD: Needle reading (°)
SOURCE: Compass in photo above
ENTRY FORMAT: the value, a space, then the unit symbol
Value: 305 °
